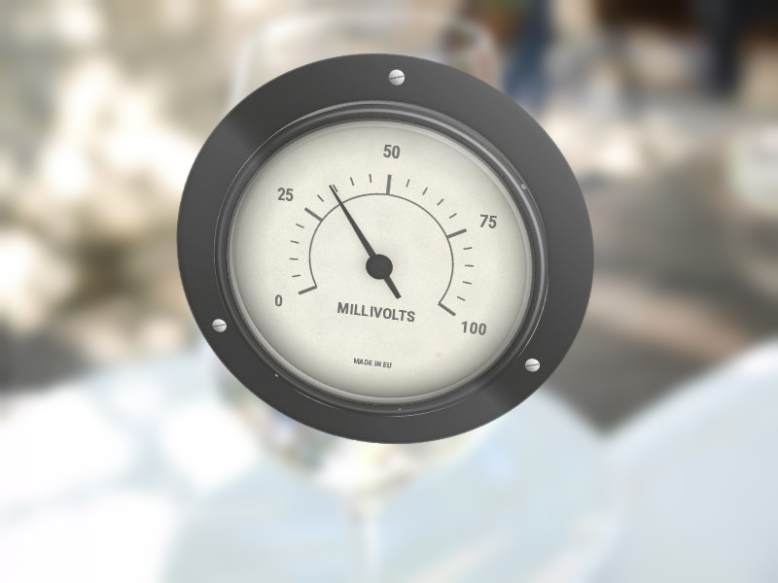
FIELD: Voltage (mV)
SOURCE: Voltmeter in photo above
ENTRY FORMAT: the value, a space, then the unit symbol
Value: 35 mV
